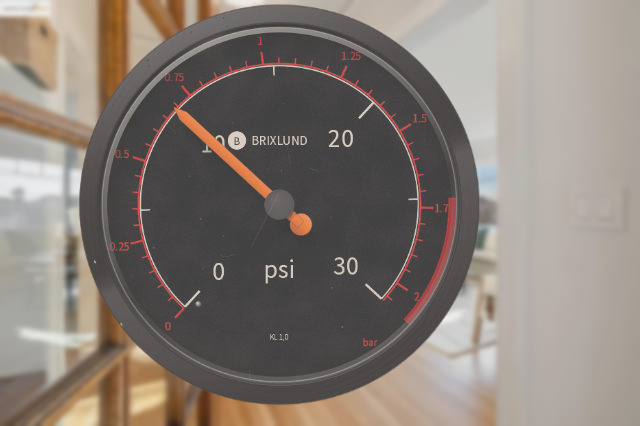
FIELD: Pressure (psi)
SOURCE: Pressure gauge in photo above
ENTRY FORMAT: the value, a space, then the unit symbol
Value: 10 psi
